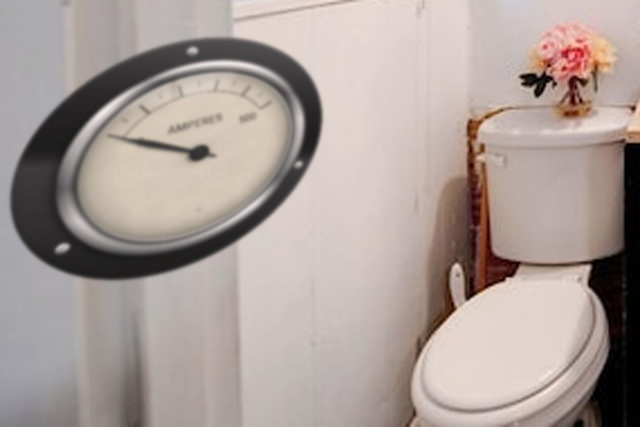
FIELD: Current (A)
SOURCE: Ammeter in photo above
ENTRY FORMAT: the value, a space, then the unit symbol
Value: 0 A
